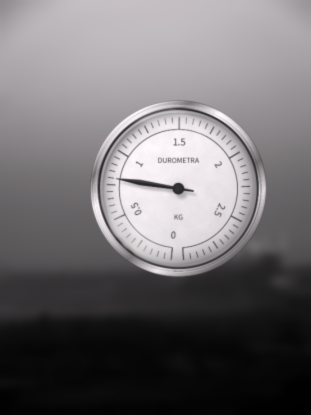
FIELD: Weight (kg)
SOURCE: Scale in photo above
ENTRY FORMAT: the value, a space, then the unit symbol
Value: 0.8 kg
